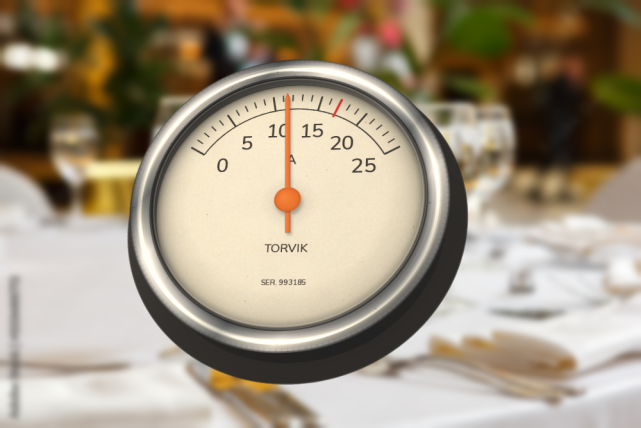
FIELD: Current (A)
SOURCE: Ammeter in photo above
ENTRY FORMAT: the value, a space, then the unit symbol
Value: 11.5 A
